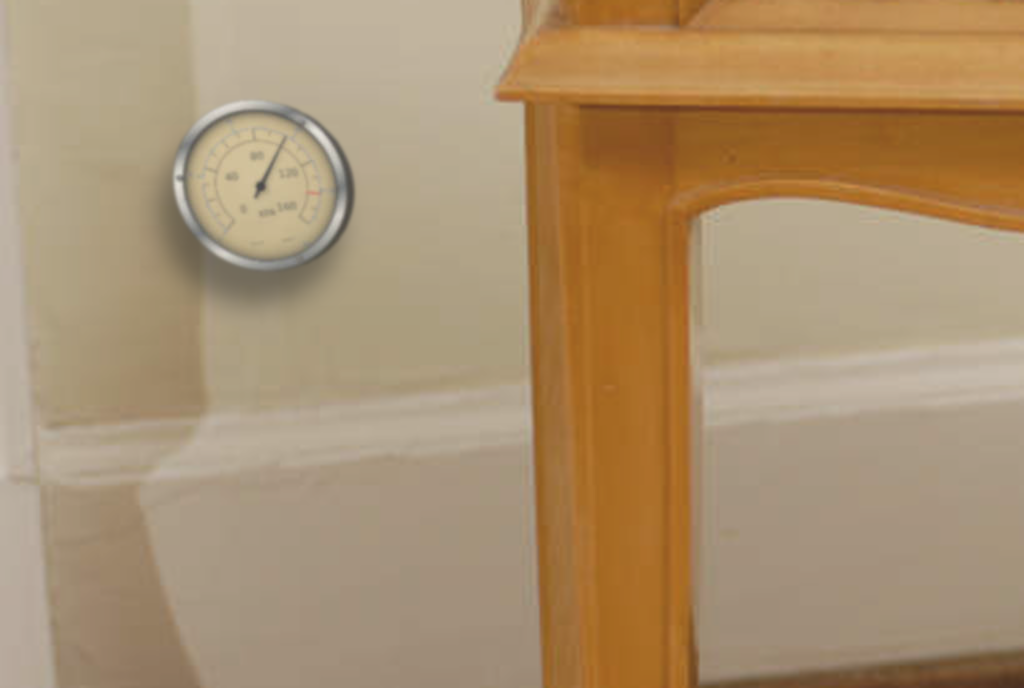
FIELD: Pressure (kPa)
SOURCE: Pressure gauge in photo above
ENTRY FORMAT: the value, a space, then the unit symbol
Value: 100 kPa
